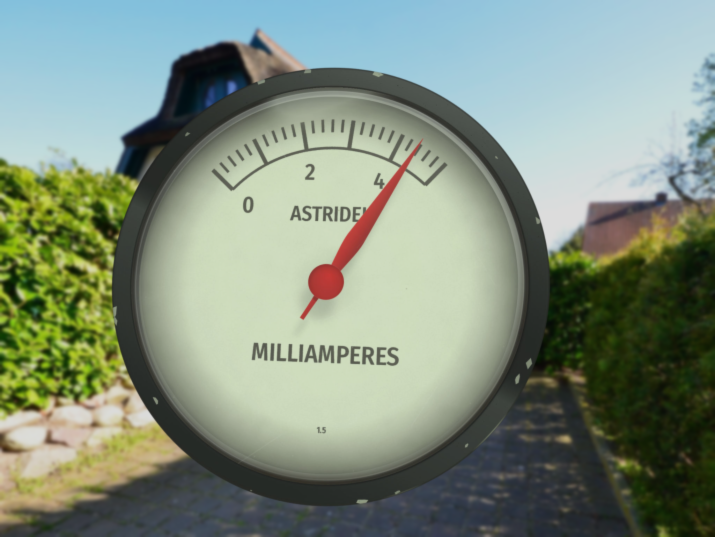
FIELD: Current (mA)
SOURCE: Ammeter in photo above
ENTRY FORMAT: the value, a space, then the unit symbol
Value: 4.4 mA
